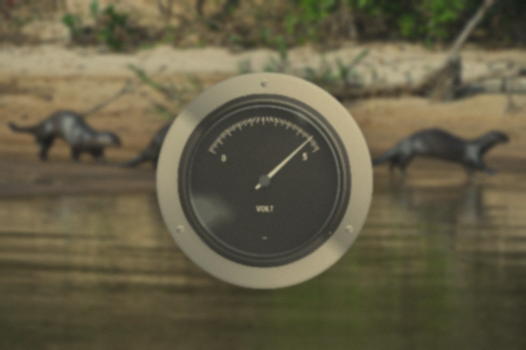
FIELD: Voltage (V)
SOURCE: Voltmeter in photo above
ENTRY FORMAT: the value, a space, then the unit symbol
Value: 4.5 V
